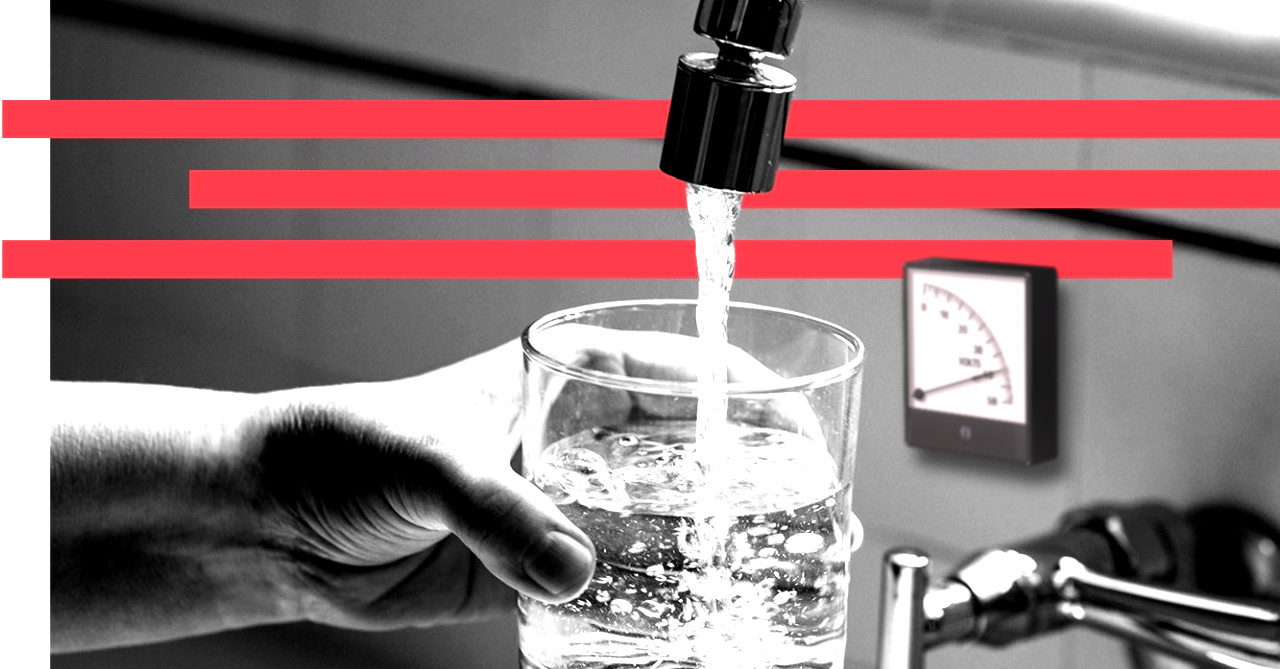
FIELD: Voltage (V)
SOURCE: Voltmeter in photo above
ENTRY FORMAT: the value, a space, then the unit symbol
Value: 40 V
